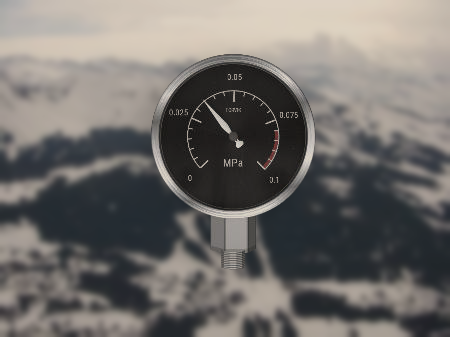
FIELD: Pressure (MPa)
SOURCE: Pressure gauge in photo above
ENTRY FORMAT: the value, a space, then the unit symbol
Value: 0.035 MPa
